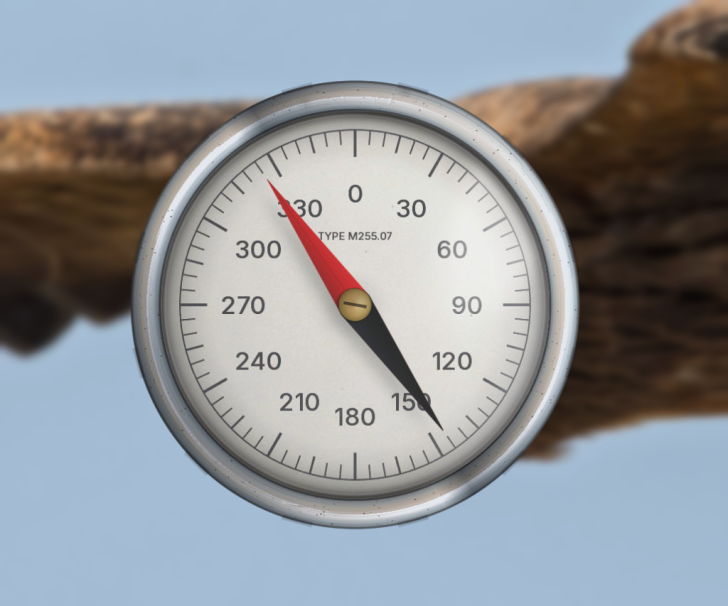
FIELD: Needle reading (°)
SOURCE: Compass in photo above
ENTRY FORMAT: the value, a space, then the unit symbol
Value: 325 °
